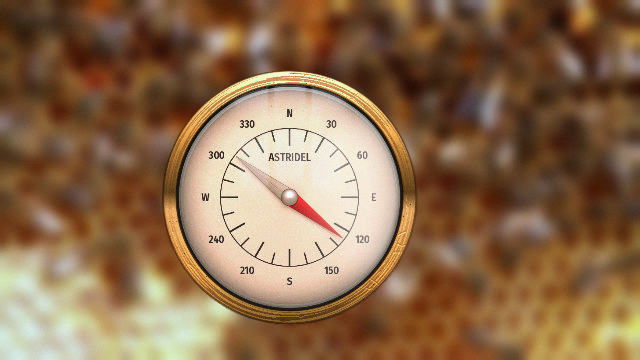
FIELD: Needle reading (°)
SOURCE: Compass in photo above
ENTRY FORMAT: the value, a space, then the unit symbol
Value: 127.5 °
